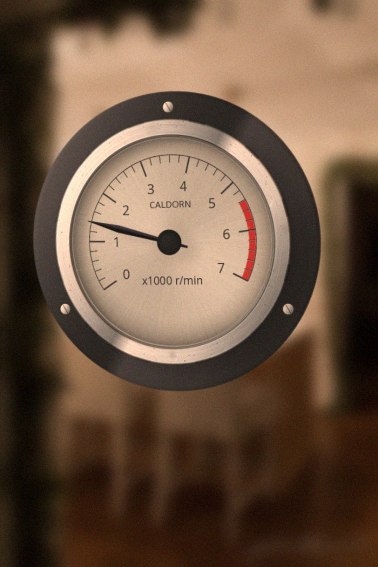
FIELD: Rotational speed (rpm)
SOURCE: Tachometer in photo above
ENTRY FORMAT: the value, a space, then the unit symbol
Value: 1400 rpm
